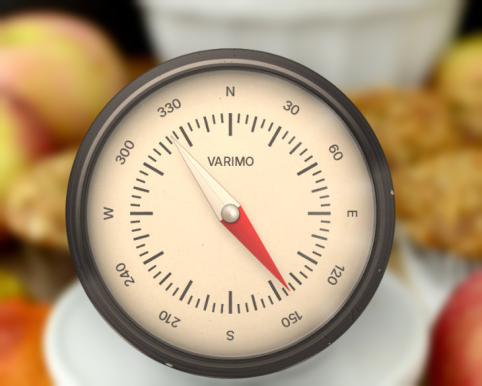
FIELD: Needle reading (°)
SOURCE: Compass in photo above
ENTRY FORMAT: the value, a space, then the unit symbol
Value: 142.5 °
